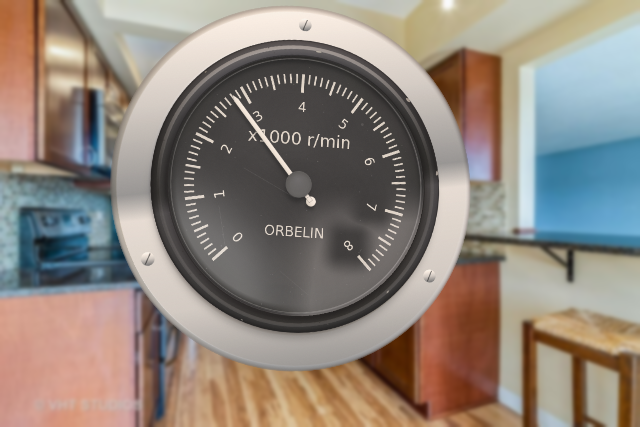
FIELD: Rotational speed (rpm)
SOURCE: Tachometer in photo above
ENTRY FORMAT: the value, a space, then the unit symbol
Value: 2800 rpm
